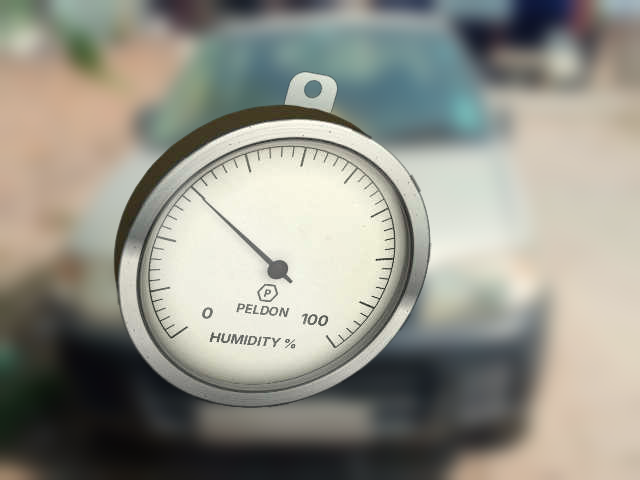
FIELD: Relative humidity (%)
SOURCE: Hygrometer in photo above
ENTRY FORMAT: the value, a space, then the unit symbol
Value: 30 %
